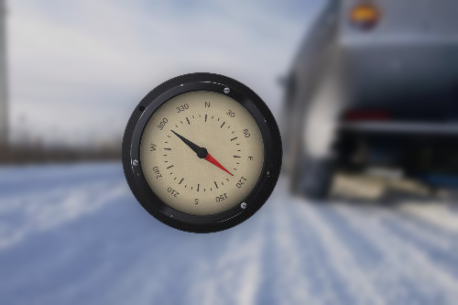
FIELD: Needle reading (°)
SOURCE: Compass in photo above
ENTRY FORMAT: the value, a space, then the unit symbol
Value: 120 °
